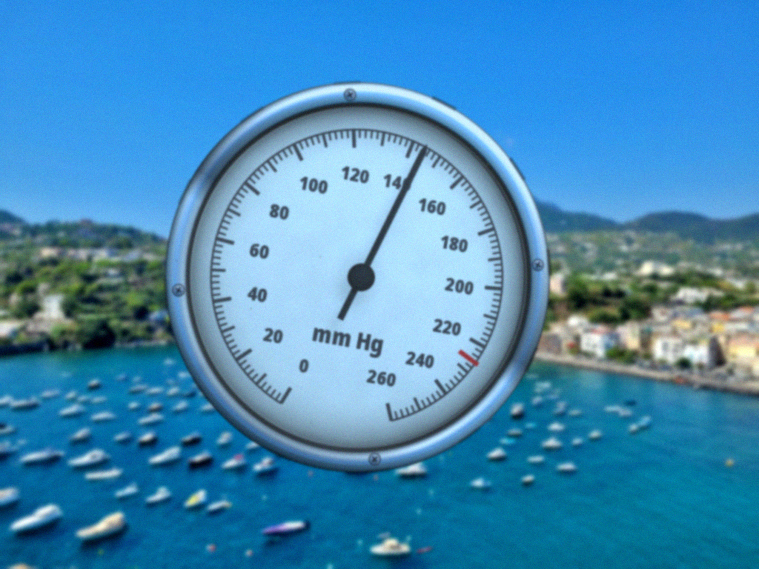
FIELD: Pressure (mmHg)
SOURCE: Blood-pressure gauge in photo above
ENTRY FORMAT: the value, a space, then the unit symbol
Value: 144 mmHg
